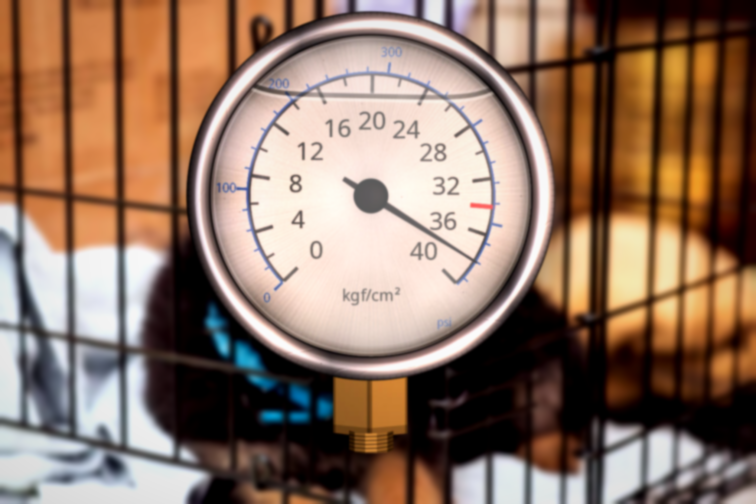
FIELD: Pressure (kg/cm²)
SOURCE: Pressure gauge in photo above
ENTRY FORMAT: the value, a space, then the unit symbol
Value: 38 kg/cm²
